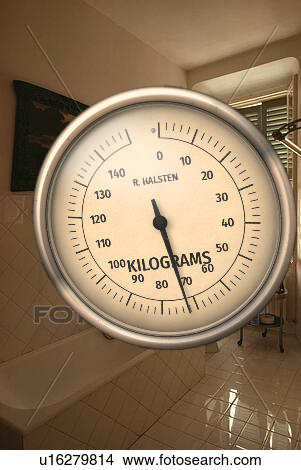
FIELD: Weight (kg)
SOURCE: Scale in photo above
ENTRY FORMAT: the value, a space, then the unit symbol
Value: 72 kg
